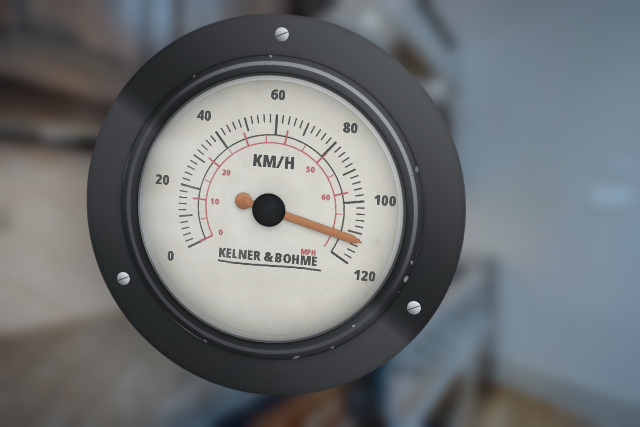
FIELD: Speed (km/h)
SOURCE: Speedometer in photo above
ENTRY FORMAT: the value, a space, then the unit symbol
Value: 112 km/h
